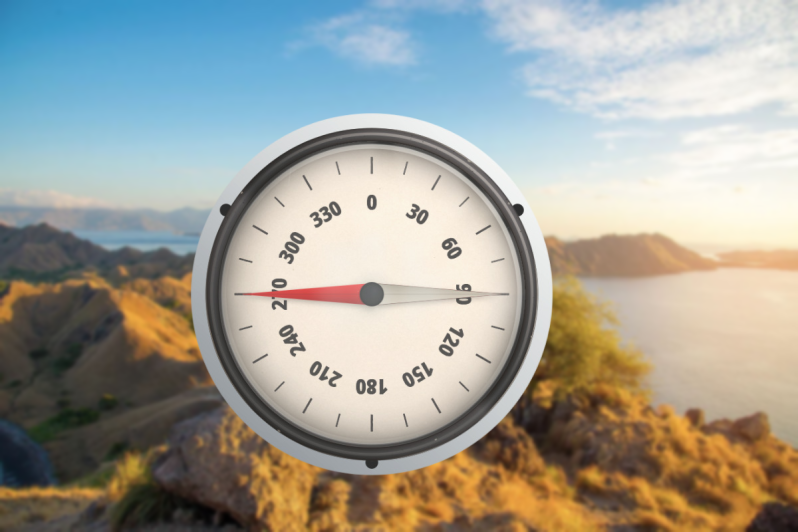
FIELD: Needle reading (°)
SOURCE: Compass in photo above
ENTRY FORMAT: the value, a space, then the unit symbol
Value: 270 °
